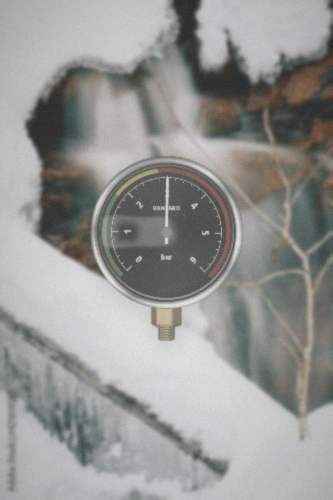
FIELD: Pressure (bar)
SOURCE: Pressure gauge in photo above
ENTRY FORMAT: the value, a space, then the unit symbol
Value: 3 bar
